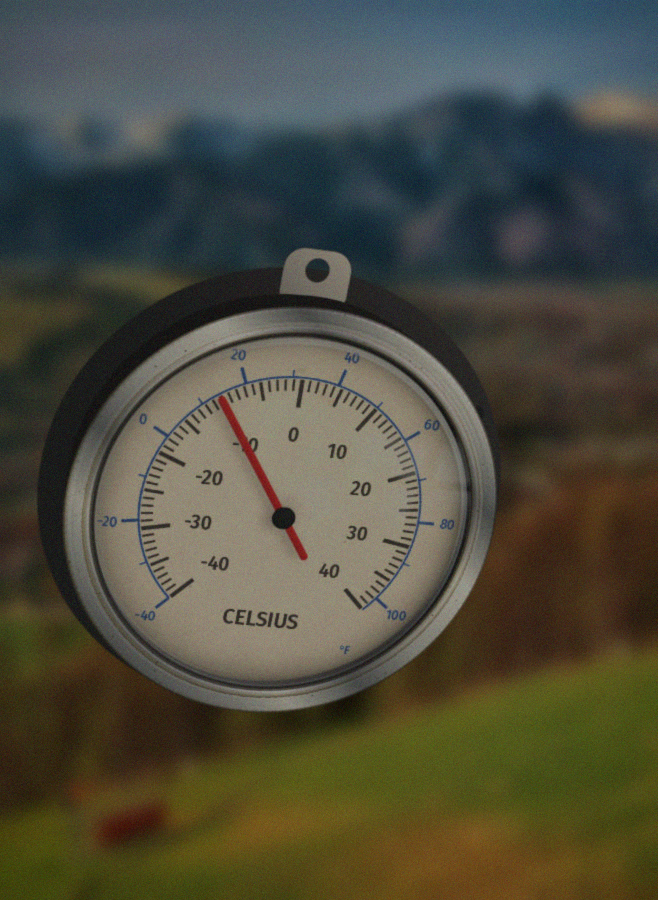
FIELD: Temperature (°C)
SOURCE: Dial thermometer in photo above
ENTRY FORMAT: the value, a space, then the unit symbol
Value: -10 °C
